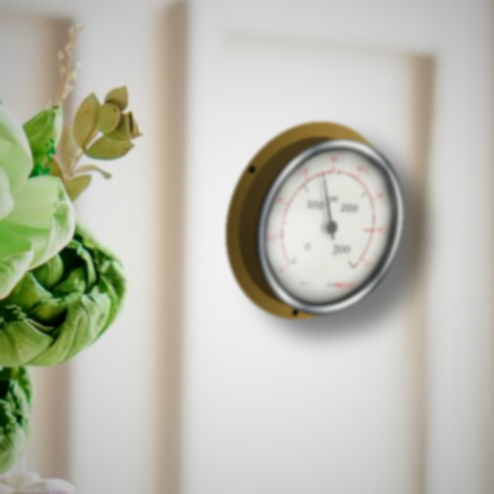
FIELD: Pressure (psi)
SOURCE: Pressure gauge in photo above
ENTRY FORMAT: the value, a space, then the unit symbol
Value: 125 psi
